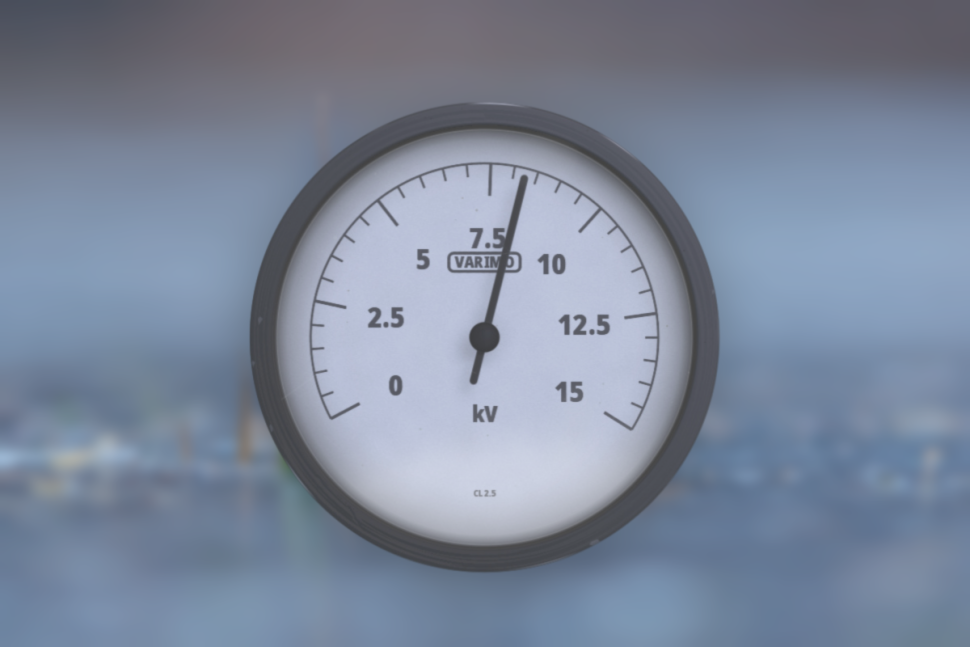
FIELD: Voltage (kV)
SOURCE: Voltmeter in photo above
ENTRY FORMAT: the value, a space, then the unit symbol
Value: 8.25 kV
